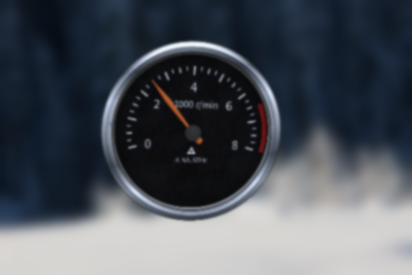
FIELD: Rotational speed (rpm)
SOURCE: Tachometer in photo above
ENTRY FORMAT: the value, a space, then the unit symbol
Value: 2500 rpm
